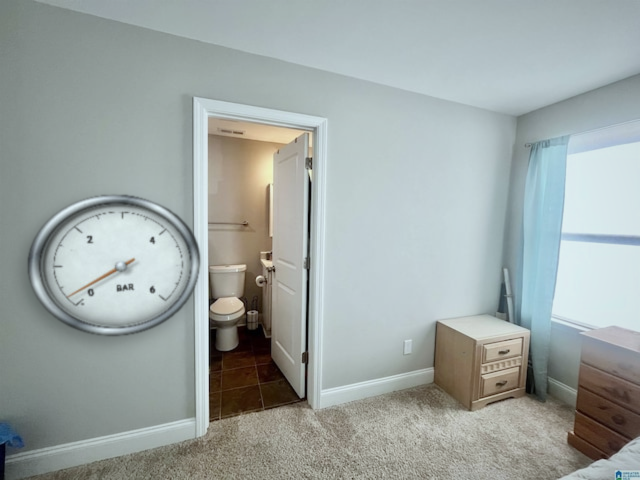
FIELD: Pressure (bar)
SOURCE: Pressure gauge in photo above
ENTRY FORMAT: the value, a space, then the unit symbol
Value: 0.25 bar
